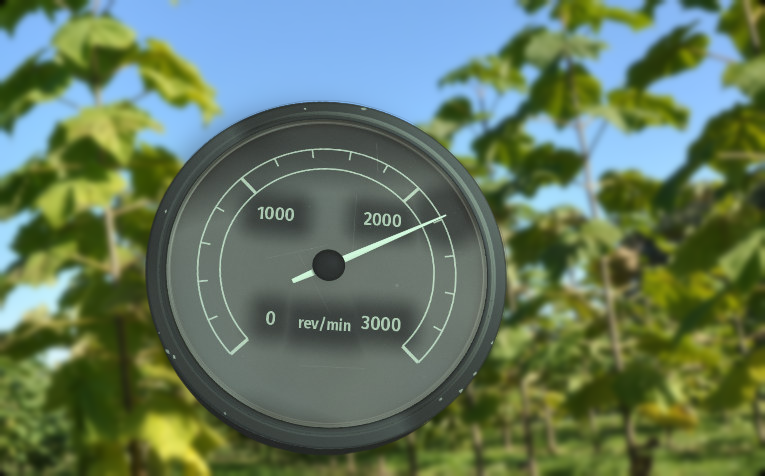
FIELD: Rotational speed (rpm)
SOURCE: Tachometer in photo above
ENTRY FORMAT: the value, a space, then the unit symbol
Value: 2200 rpm
